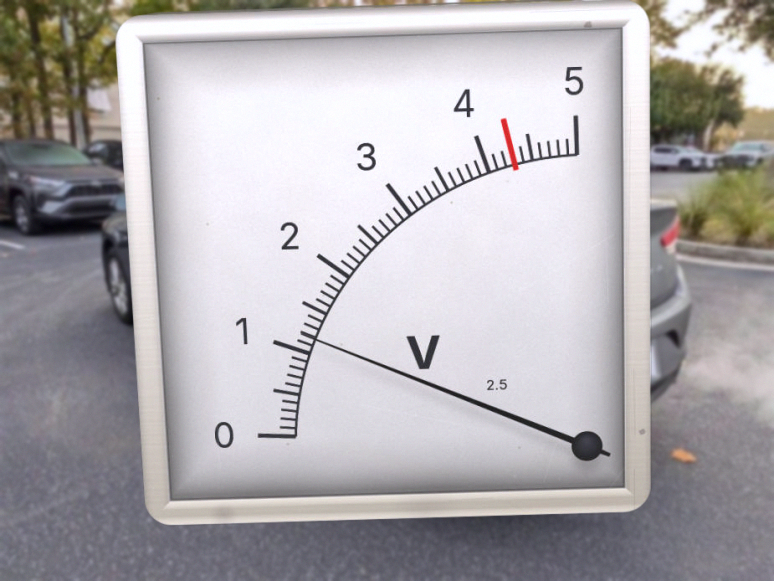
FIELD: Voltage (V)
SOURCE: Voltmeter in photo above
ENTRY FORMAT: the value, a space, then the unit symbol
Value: 1.2 V
